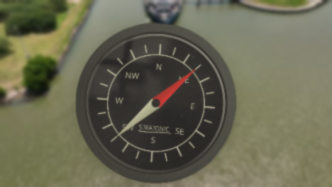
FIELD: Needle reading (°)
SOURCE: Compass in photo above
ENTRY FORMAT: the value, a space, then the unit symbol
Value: 45 °
